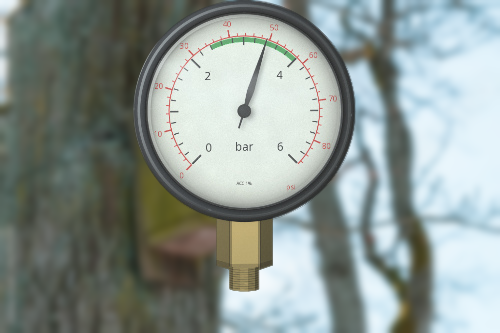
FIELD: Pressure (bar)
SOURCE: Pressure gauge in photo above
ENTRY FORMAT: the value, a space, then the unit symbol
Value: 3.4 bar
